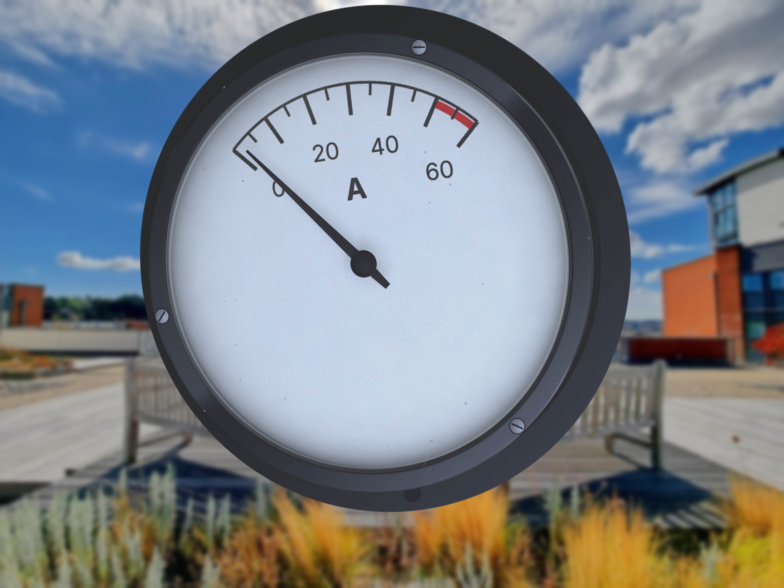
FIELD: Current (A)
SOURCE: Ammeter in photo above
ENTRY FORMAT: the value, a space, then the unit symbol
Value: 2.5 A
